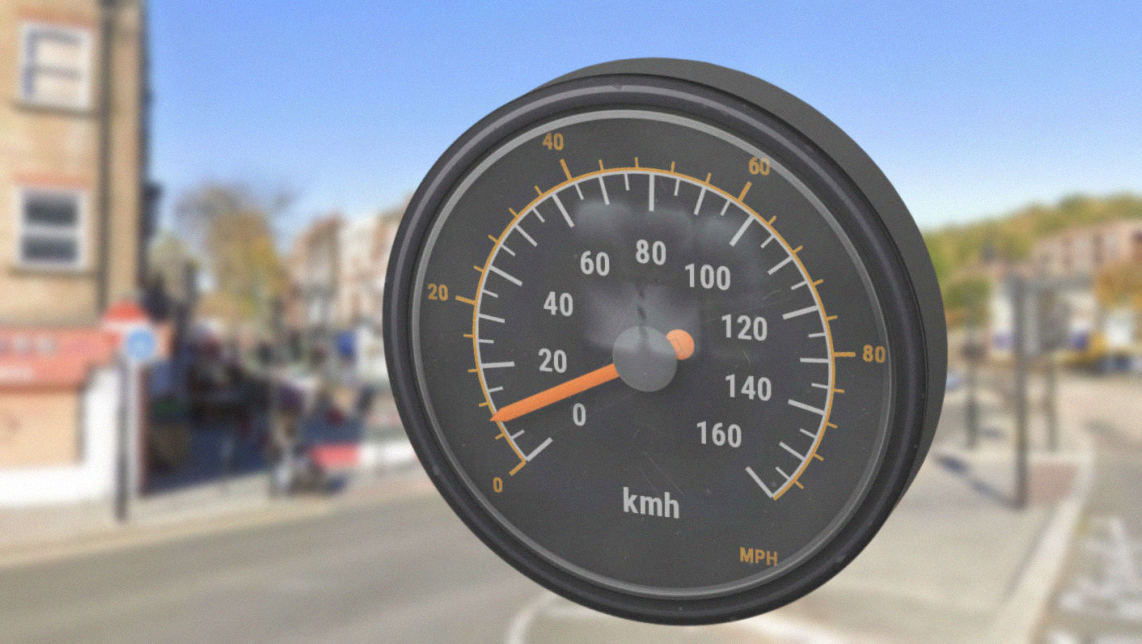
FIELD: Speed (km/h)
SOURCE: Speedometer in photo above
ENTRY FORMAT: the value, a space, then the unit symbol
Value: 10 km/h
